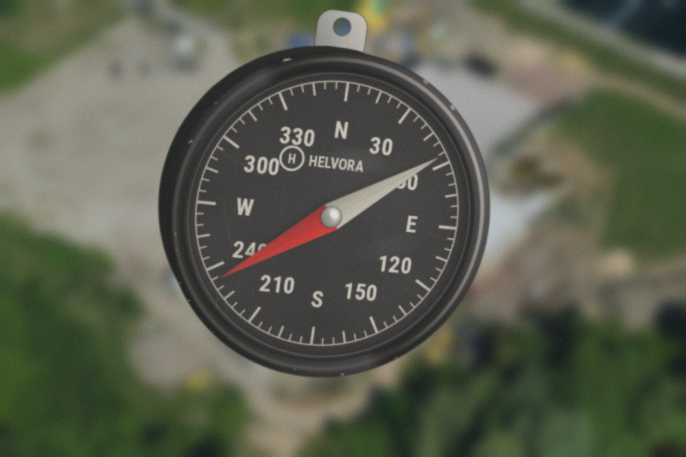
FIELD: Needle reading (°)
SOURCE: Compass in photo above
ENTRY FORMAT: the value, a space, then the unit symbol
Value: 235 °
